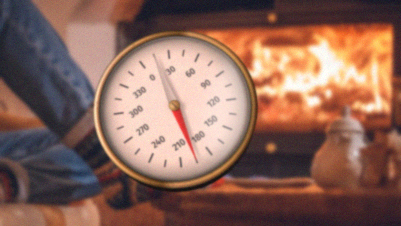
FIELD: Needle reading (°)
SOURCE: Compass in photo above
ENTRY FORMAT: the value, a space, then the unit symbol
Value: 195 °
